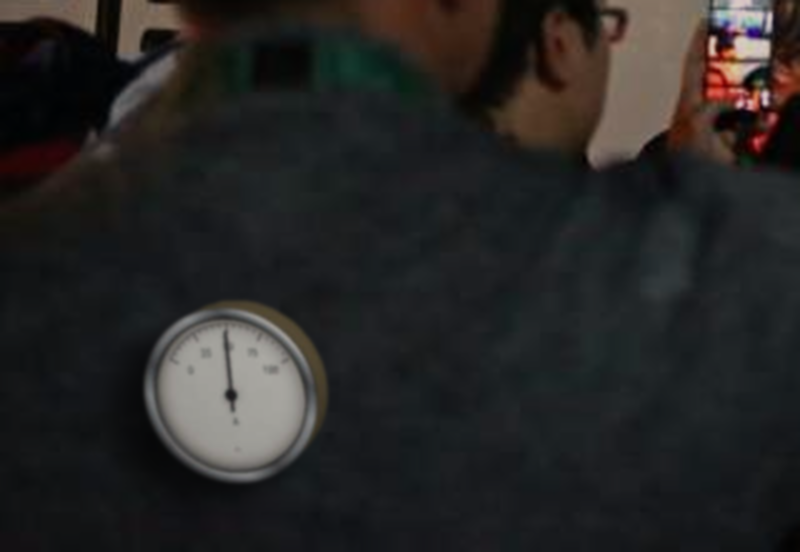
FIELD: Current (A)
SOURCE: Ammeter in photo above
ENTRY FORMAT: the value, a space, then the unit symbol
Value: 50 A
